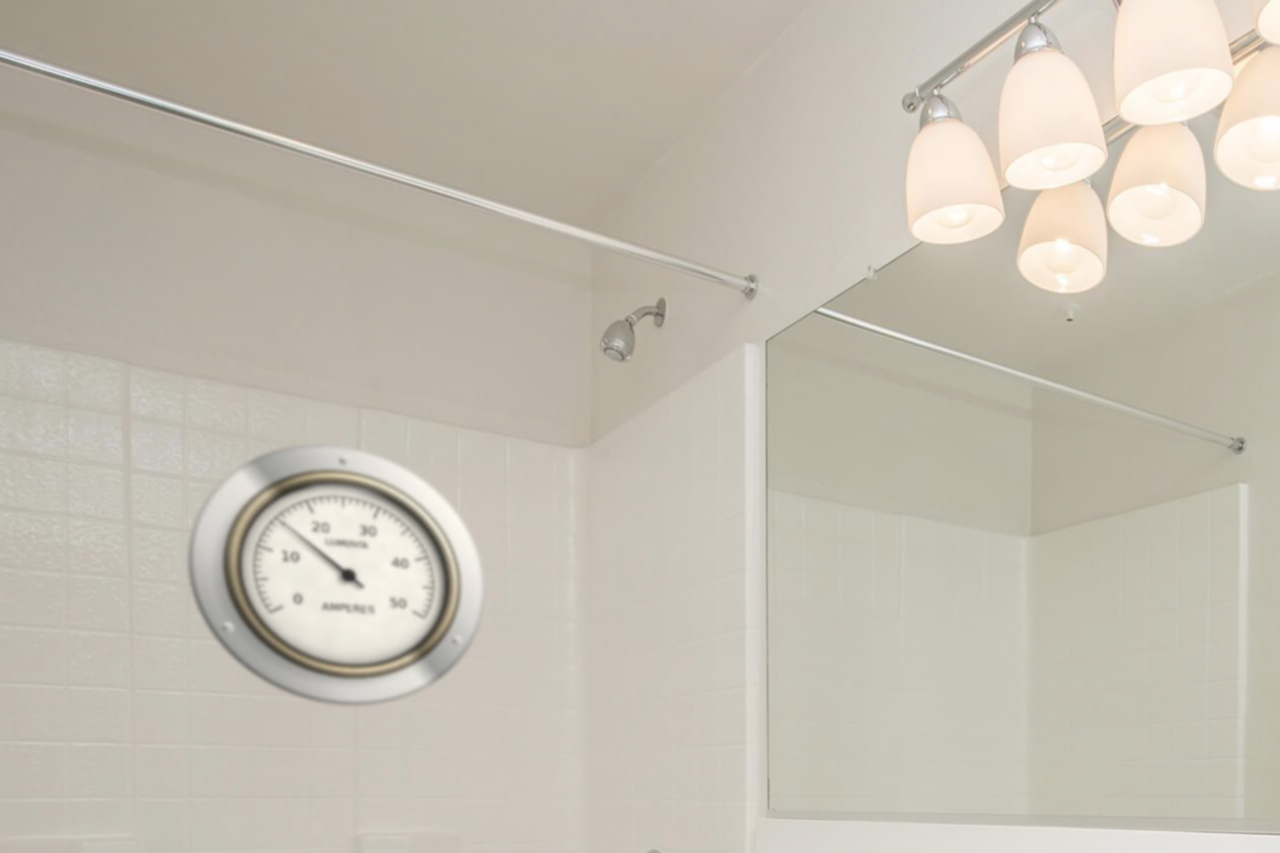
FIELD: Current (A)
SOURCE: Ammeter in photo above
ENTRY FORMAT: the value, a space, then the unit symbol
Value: 15 A
